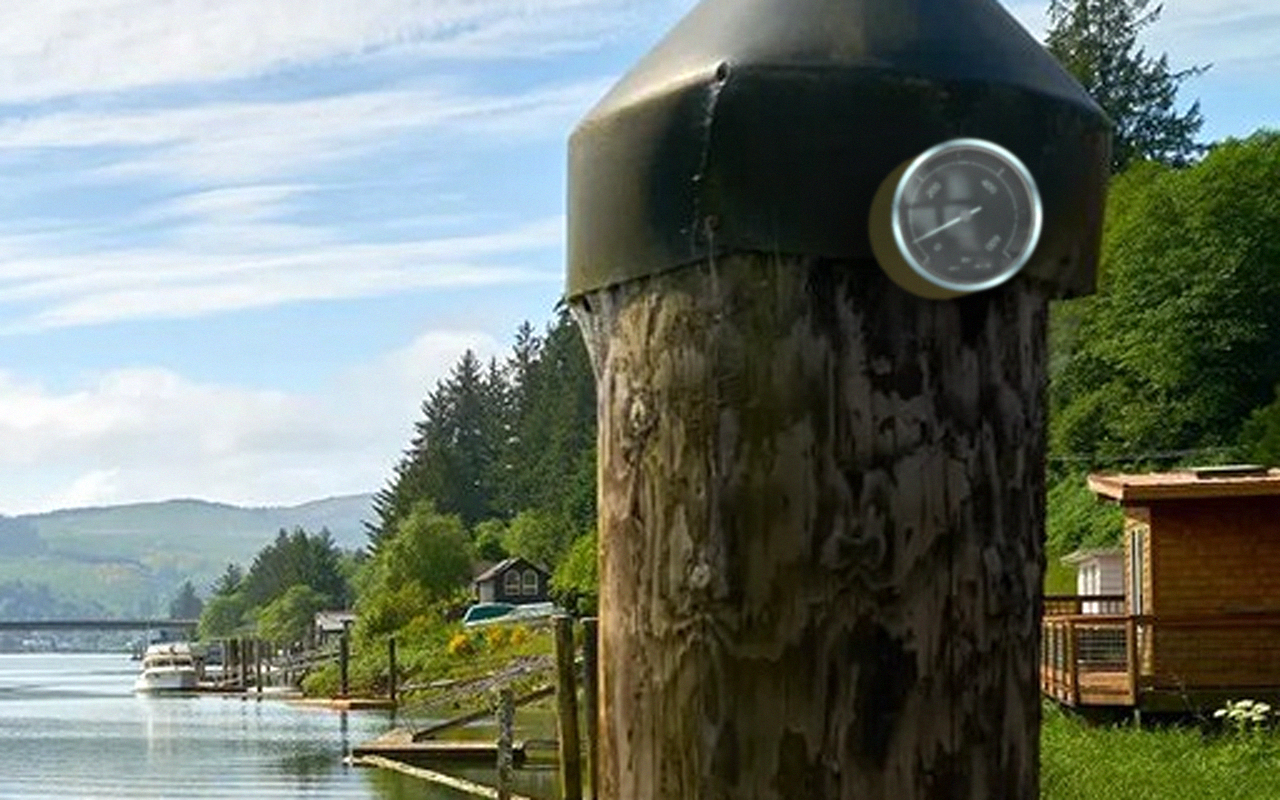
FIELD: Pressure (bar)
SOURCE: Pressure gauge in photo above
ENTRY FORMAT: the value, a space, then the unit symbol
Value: 50 bar
